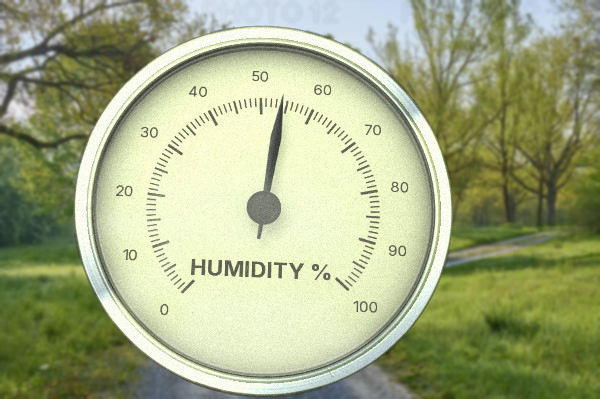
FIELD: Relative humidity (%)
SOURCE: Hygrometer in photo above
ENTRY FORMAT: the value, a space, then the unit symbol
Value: 54 %
